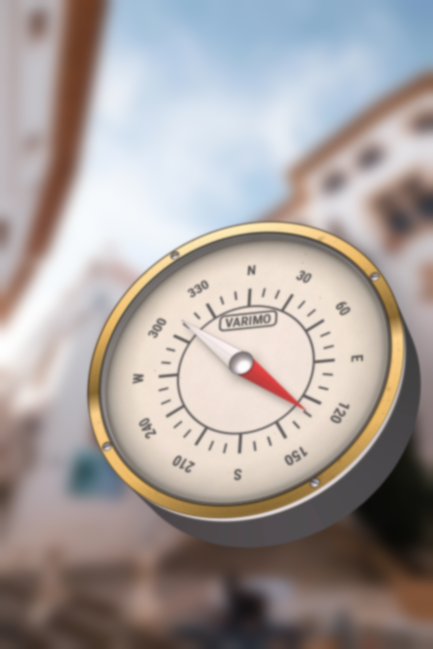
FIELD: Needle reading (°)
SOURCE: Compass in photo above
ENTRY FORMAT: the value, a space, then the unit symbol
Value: 130 °
